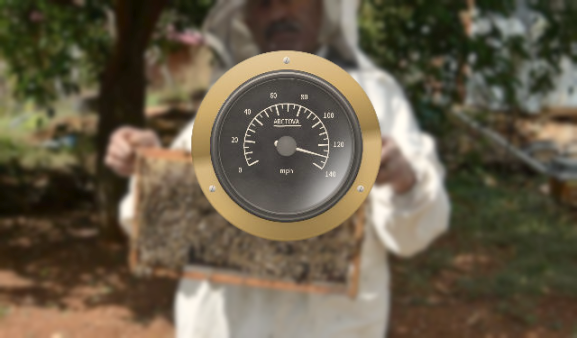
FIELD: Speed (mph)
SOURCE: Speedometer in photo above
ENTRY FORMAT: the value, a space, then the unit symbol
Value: 130 mph
